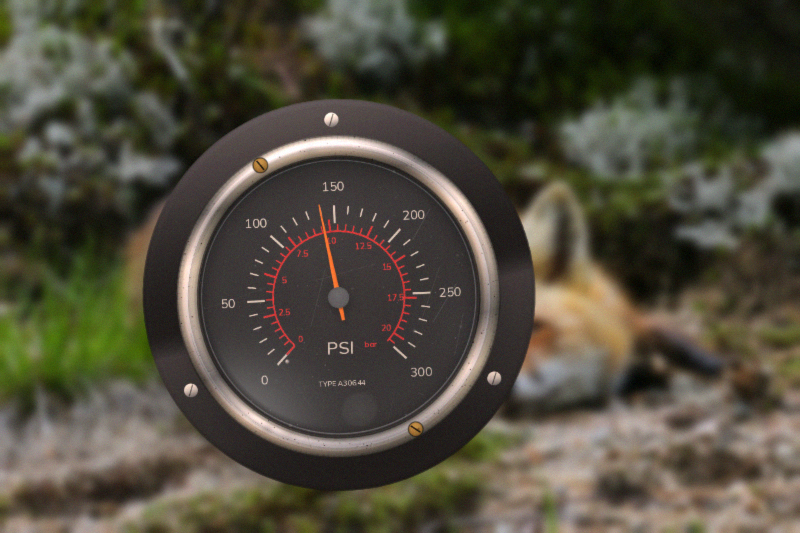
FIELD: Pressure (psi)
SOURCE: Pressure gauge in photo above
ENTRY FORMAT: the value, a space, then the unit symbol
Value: 140 psi
